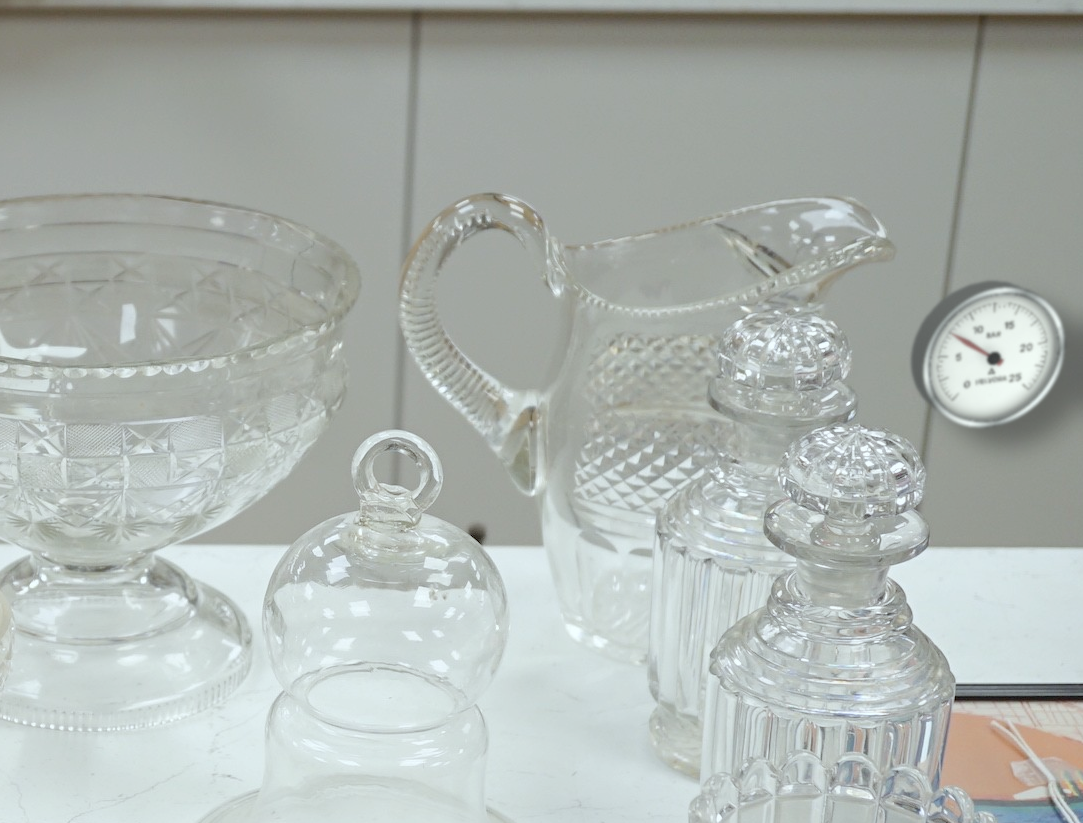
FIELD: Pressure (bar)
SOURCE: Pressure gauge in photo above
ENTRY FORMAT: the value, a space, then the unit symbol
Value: 7.5 bar
